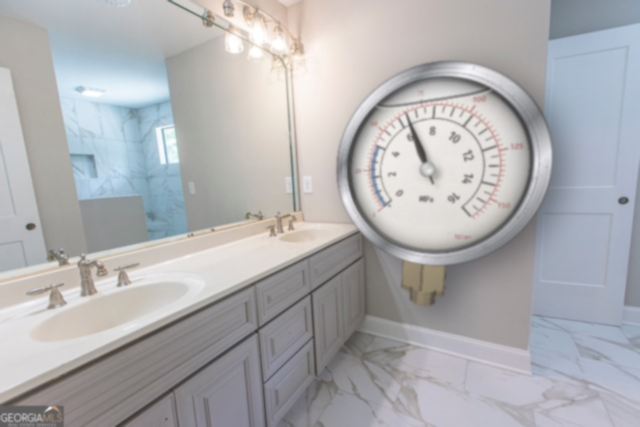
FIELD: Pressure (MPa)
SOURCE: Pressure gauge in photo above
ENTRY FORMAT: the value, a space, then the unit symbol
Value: 6.5 MPa
